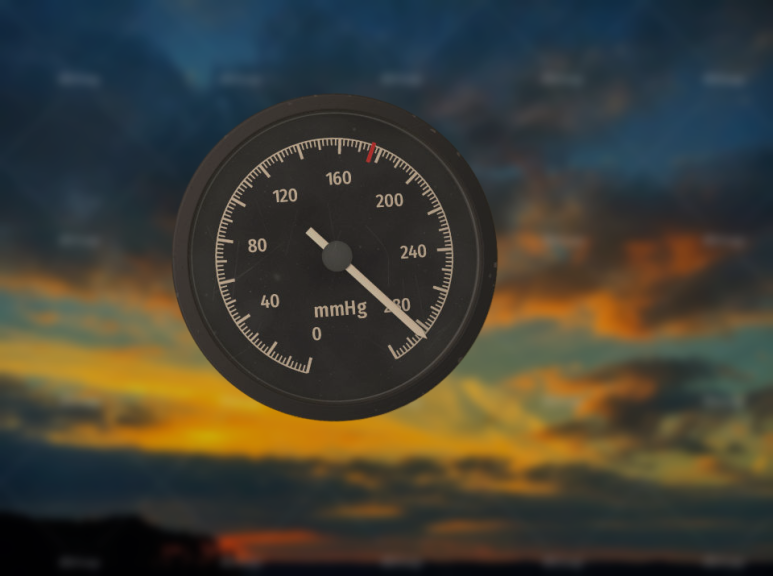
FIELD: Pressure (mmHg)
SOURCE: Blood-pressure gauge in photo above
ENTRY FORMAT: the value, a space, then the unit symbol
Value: 284 mmHg
